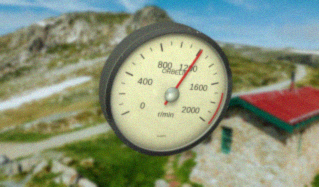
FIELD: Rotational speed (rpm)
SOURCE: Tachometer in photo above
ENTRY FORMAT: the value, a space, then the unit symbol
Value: 1200 rpm
